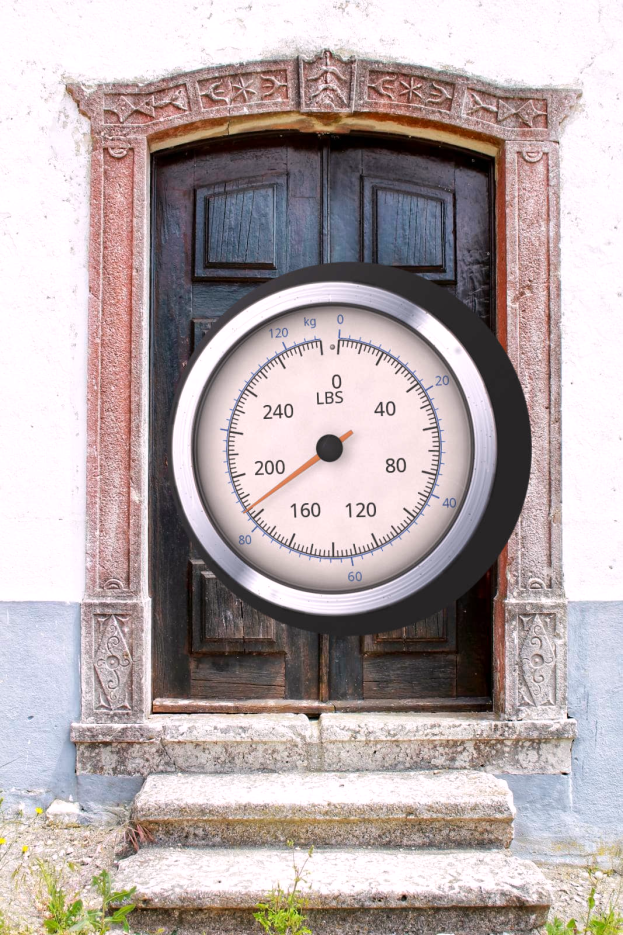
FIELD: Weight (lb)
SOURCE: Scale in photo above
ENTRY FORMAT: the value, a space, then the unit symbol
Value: 184 lb
